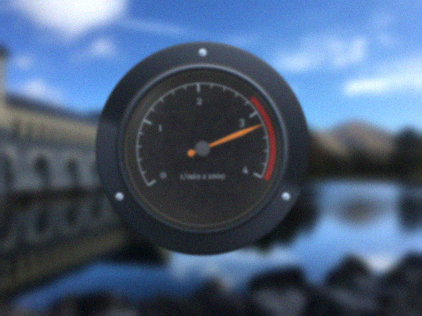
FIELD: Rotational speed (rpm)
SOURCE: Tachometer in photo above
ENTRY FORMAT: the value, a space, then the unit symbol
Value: 3200 rpm
